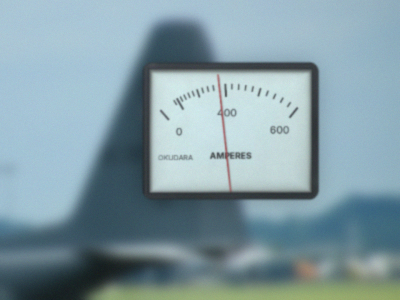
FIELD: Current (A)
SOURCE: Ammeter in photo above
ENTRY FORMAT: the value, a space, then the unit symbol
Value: 380 A
